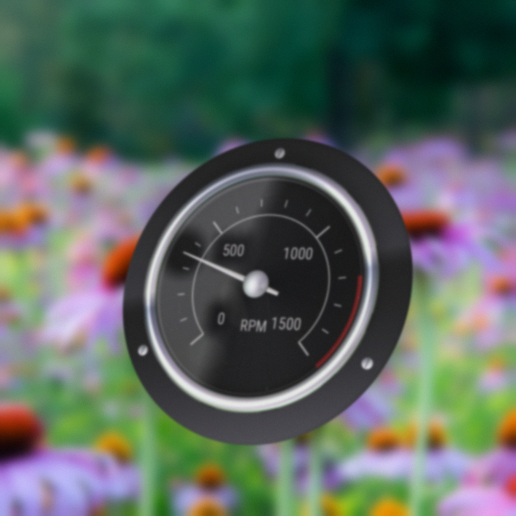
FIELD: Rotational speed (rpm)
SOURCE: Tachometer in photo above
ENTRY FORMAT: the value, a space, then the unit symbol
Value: 350 rpm
